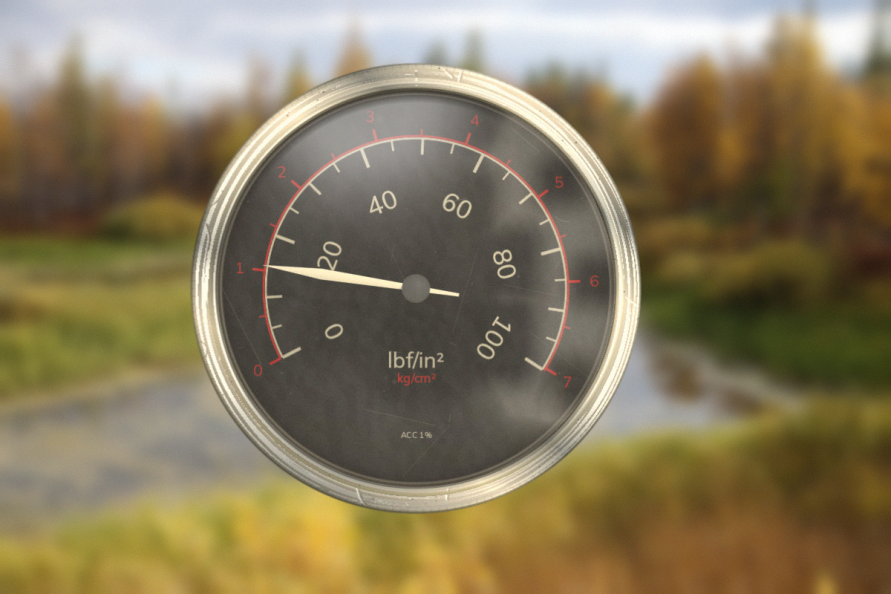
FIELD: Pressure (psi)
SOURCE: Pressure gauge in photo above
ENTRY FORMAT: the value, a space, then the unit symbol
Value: 15 psi
